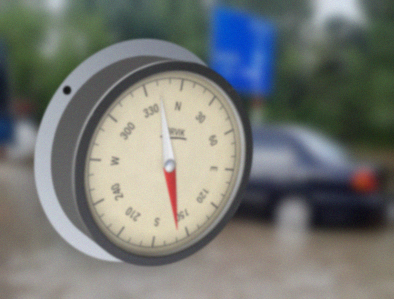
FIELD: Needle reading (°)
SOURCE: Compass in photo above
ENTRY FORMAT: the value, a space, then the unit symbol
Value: 160 °
